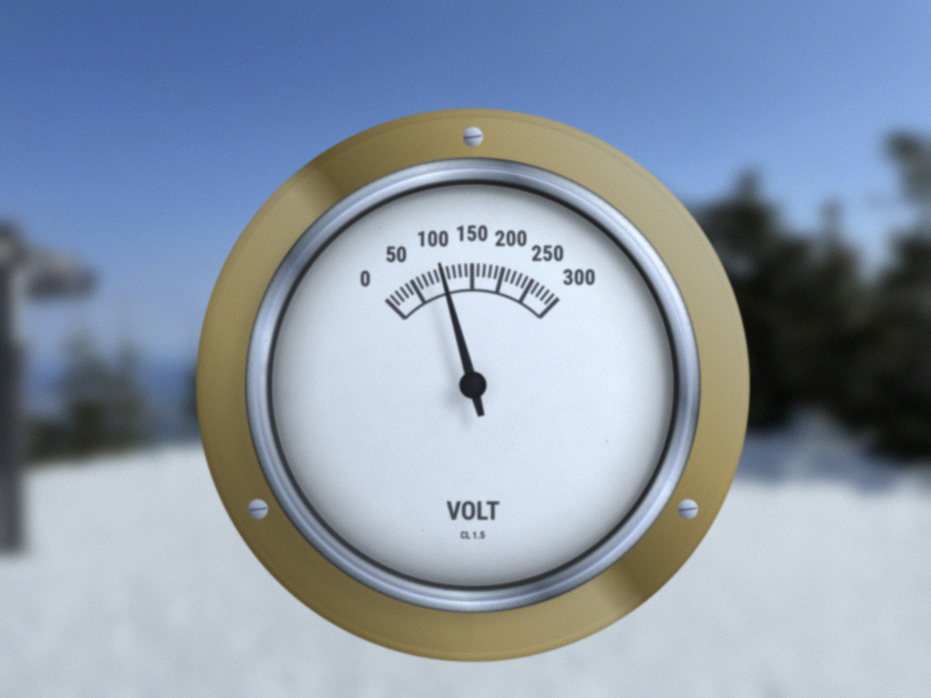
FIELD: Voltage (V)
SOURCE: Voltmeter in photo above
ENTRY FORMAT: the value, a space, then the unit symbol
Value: 100 V
